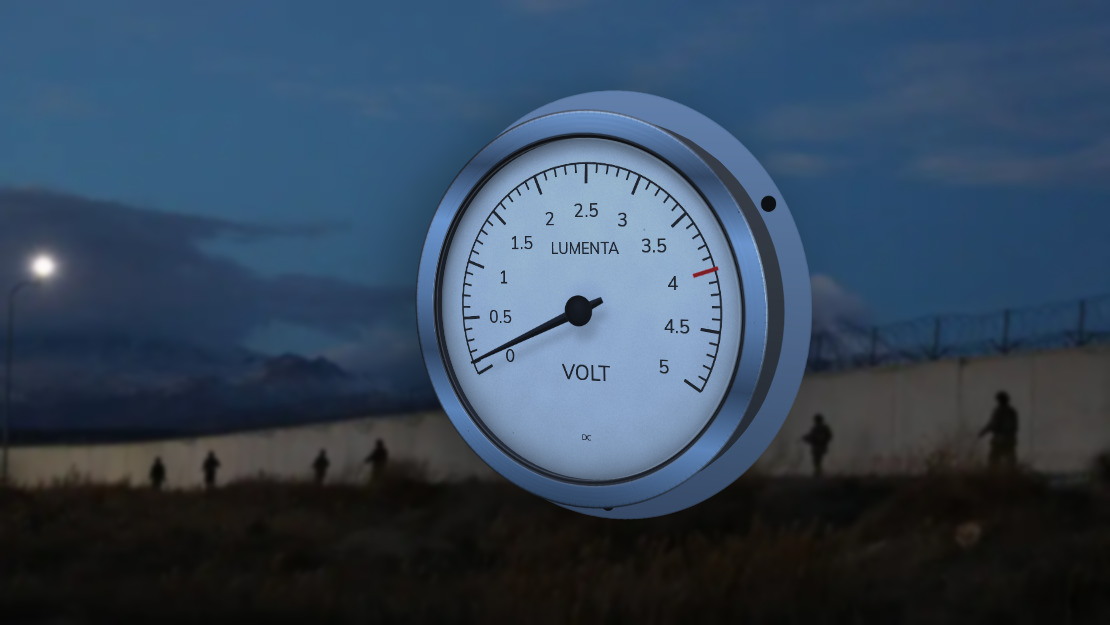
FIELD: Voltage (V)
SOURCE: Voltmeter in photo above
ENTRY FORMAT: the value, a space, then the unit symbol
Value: 0.1 V
